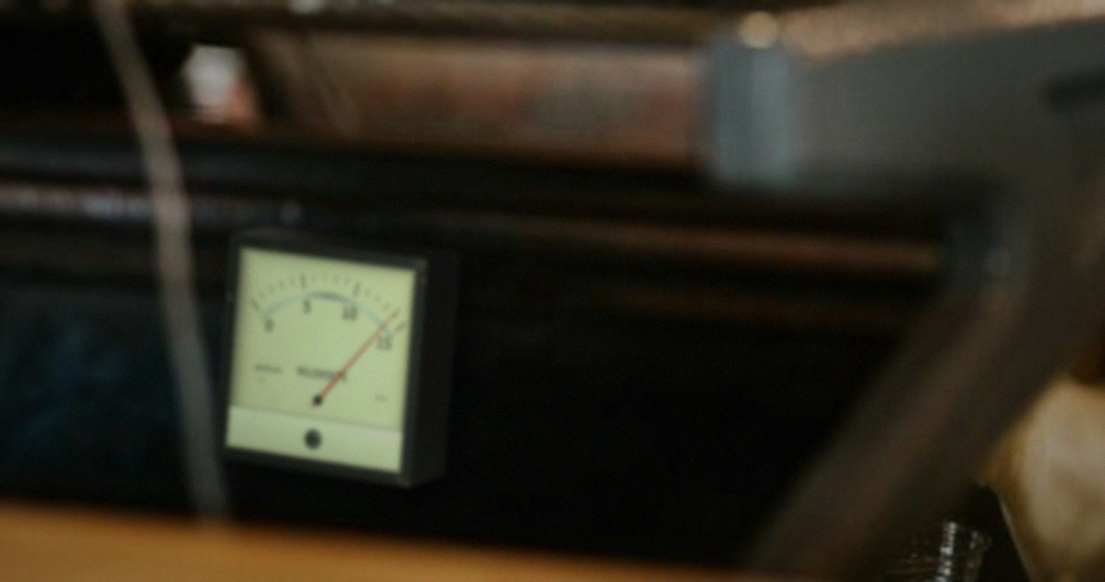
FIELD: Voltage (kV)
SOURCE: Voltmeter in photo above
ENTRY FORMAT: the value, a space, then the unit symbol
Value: 14 kV
